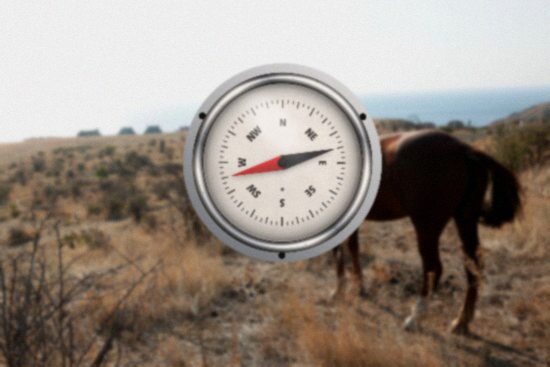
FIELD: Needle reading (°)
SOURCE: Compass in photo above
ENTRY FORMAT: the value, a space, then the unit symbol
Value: 255 °
